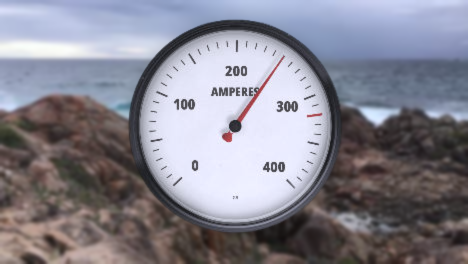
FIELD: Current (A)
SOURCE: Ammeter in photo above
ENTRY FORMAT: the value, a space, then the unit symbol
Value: 250 A
